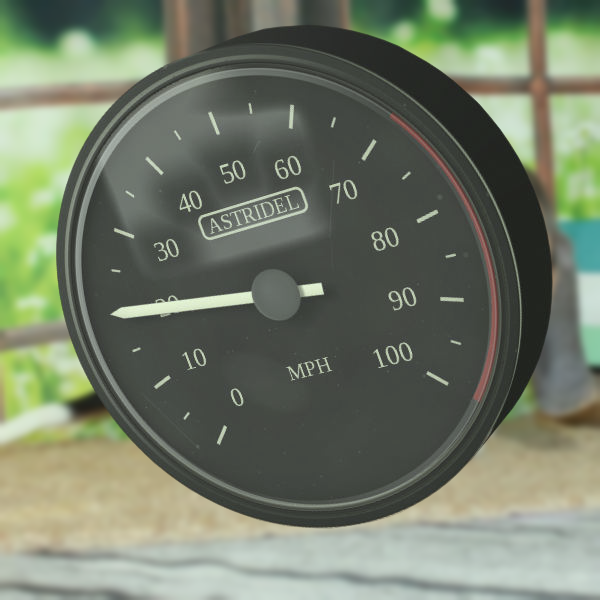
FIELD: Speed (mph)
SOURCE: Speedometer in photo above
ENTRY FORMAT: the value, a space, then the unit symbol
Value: 20 mph
